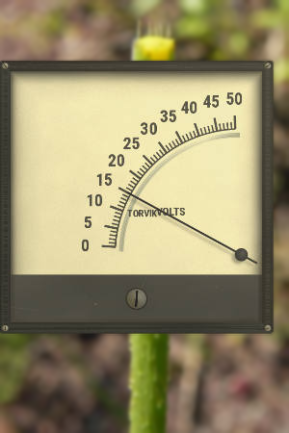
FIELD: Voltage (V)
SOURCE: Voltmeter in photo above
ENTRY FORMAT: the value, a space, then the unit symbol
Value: 15 V
